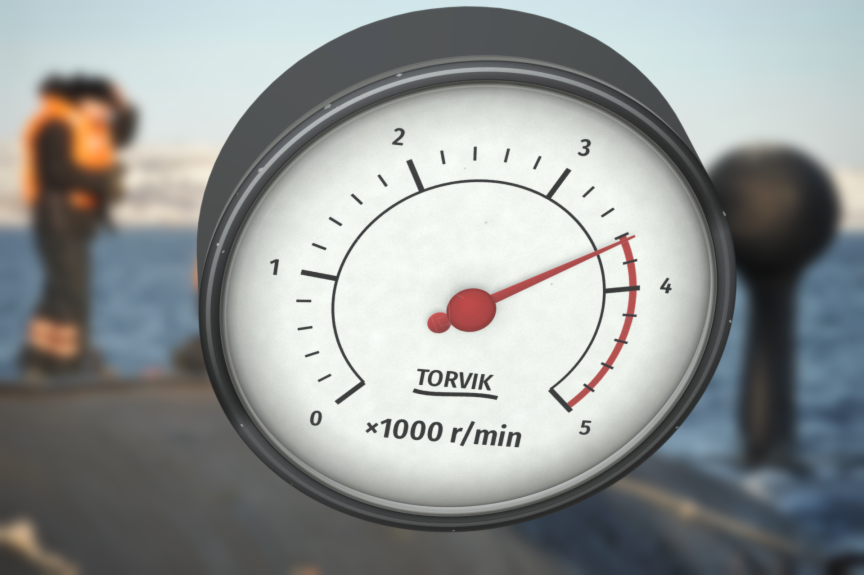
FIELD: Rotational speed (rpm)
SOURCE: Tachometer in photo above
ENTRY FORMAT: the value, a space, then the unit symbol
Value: 3600 rpm
